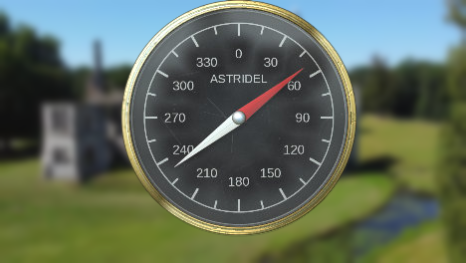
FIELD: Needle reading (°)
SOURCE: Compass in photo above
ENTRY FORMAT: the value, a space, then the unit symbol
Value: 52.5 °
